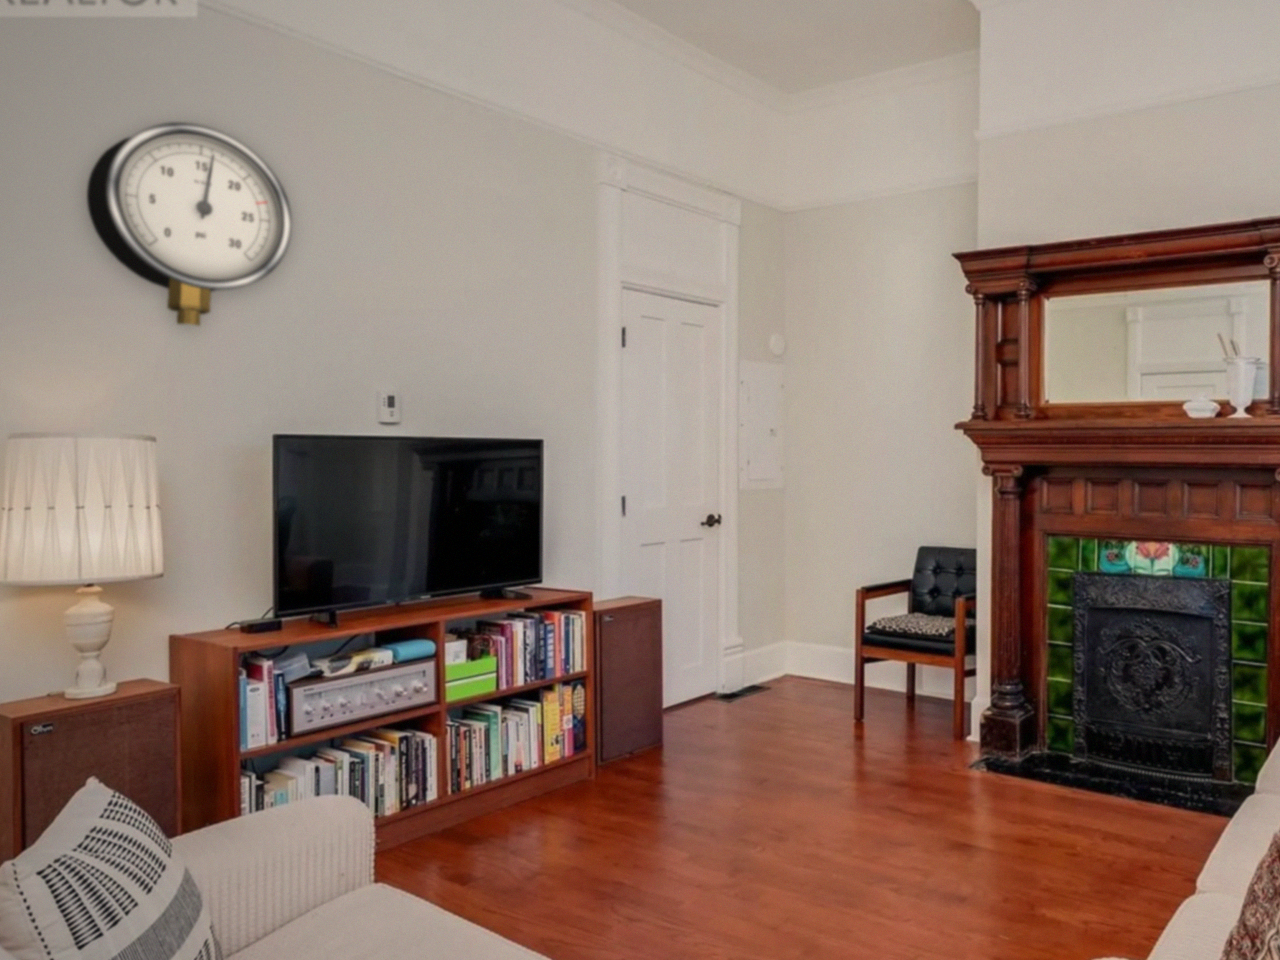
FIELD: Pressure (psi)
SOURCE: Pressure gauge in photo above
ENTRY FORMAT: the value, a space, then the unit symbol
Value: 16 psi
